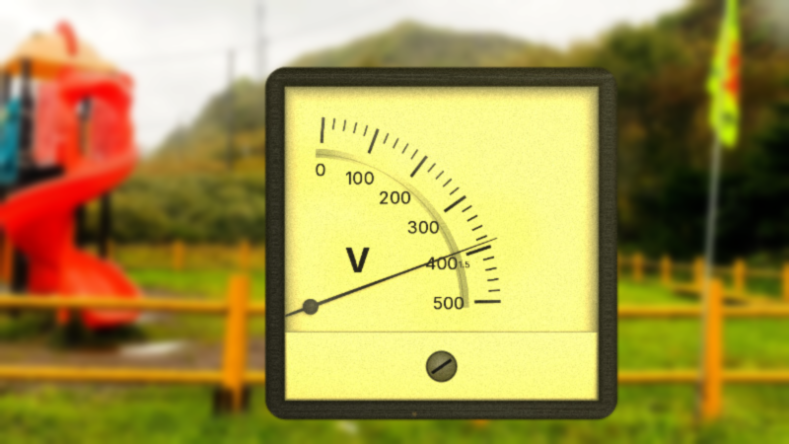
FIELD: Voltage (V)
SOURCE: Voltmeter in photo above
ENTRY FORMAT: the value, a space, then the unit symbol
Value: 390 V
